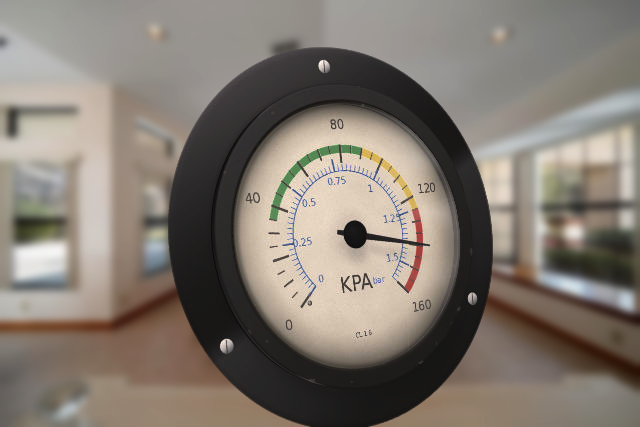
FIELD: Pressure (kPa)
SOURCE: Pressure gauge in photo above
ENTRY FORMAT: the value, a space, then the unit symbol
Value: 140 kPa
